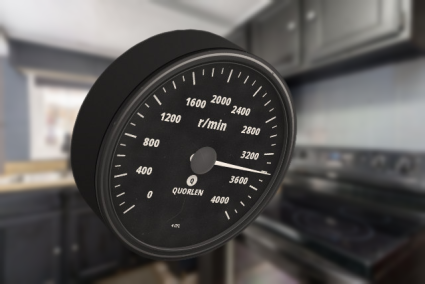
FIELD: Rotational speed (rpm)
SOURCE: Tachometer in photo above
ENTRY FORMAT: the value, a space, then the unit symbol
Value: 3400 rpm
